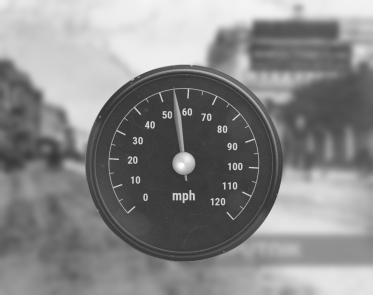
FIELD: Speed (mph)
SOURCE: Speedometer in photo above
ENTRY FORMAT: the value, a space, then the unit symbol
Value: 55 mph
